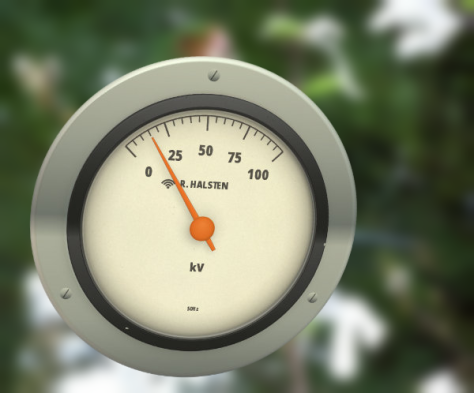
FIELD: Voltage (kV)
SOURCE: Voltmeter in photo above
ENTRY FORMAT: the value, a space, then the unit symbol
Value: 15 kV
